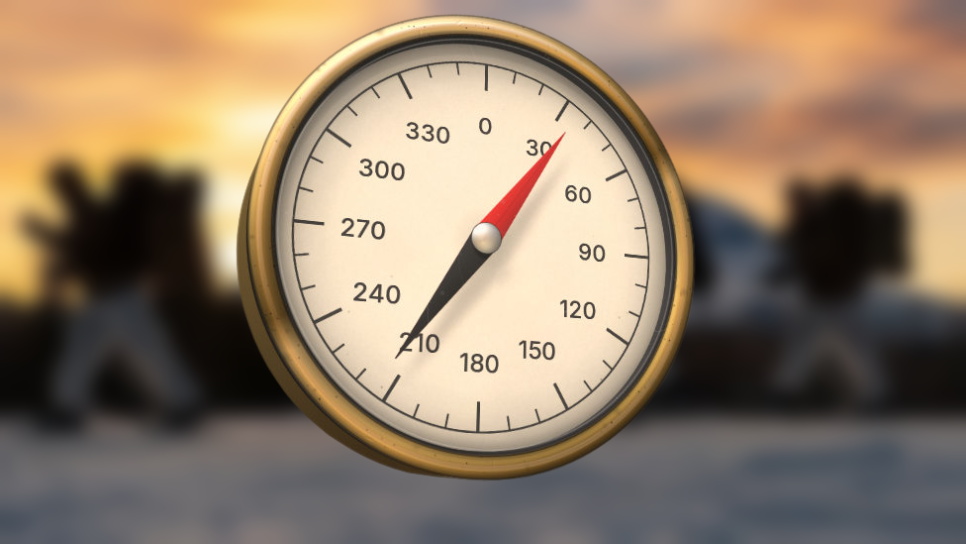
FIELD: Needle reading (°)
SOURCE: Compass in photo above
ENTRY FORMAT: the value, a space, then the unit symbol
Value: 35 °
